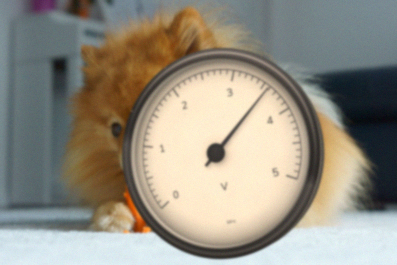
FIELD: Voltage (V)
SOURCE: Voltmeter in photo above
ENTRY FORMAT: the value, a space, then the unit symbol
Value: 3.6 V
